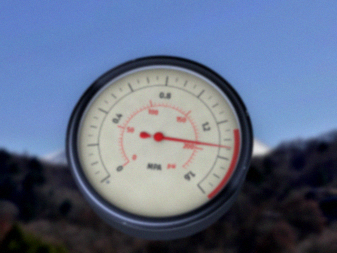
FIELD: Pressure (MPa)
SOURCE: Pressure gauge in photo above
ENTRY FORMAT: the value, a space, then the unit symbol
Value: 1.35 MPa
